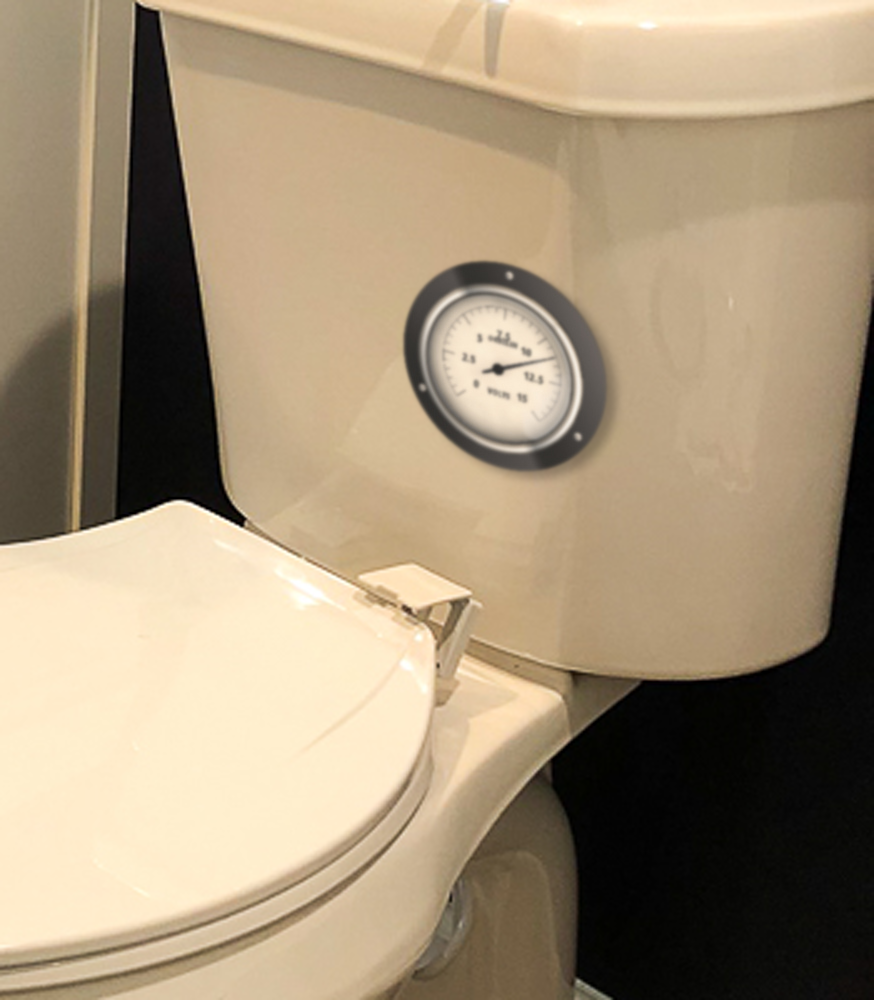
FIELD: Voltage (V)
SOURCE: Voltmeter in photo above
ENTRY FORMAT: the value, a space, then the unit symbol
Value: 11 V
